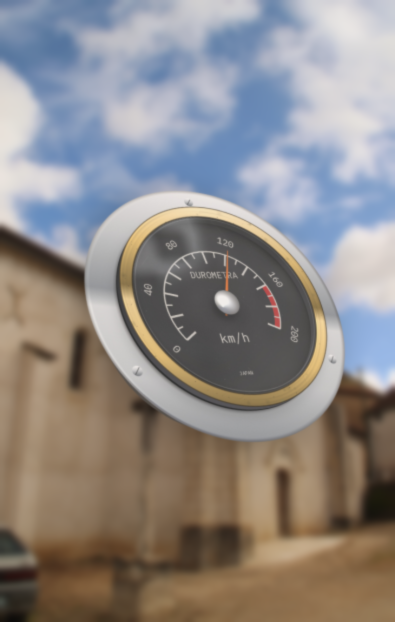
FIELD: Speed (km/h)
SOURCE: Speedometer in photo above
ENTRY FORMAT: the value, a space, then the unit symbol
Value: 120 km/h
